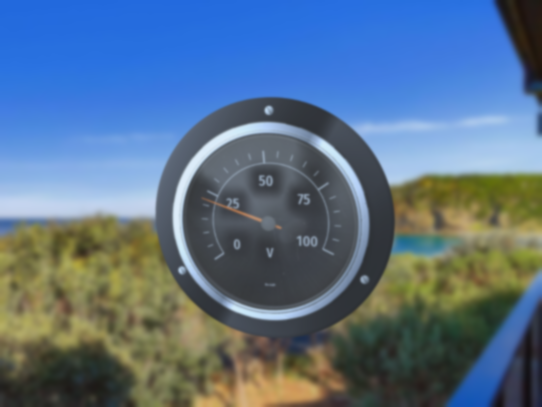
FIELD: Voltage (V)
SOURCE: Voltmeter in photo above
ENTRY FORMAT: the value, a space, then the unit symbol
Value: 22.5 V
